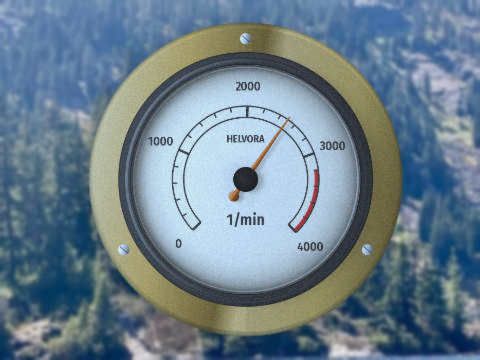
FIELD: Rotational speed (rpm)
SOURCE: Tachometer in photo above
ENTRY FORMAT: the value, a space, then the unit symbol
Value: 2500 rpm
